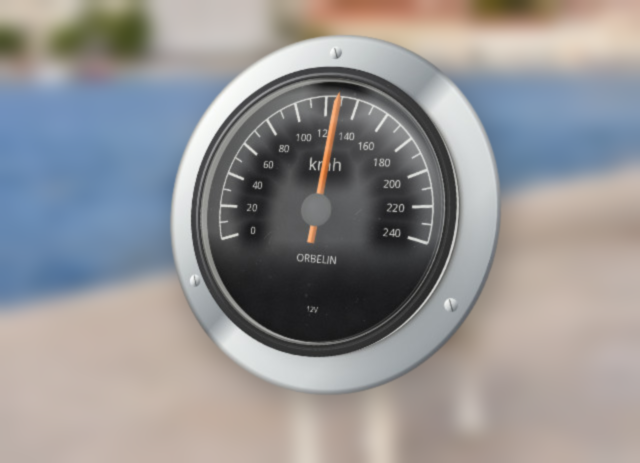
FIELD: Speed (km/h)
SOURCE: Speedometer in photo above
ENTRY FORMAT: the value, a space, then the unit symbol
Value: 130 km/h
